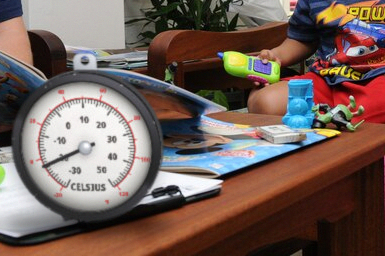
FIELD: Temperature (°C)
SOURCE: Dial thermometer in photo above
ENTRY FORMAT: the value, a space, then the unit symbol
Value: -20 °C
